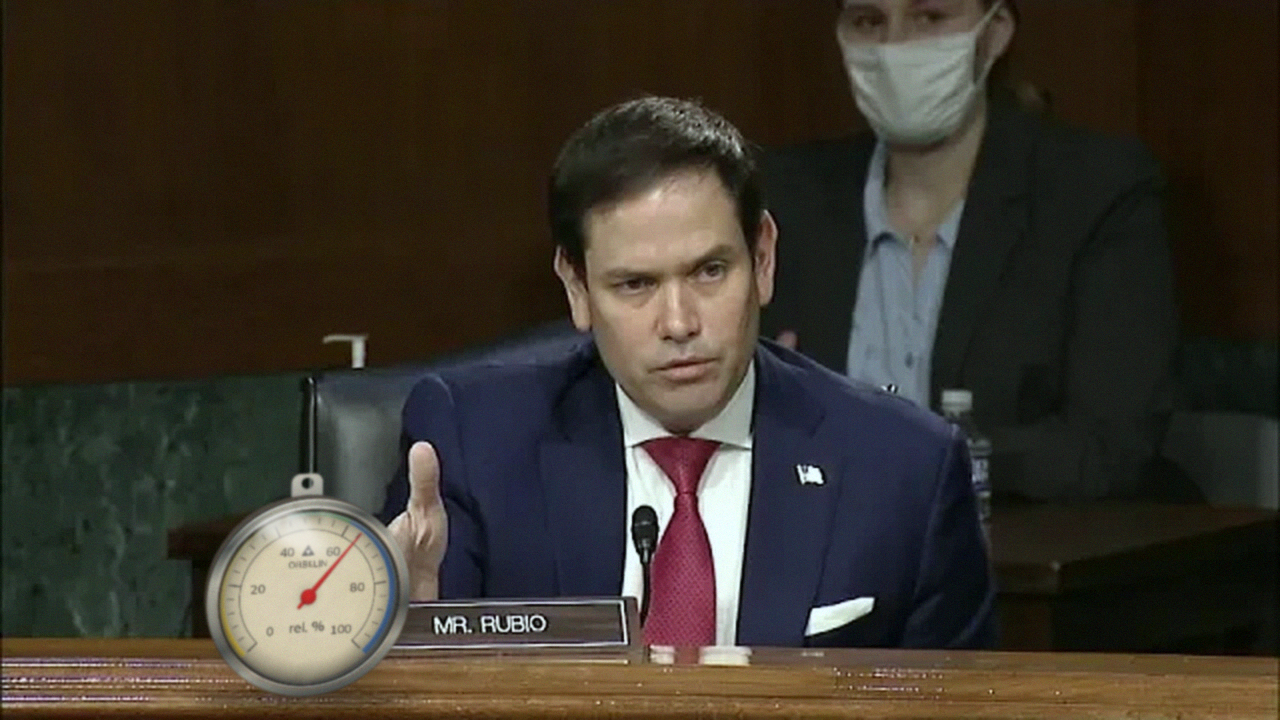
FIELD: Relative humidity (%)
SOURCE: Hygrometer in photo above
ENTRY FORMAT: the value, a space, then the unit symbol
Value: 64 %
